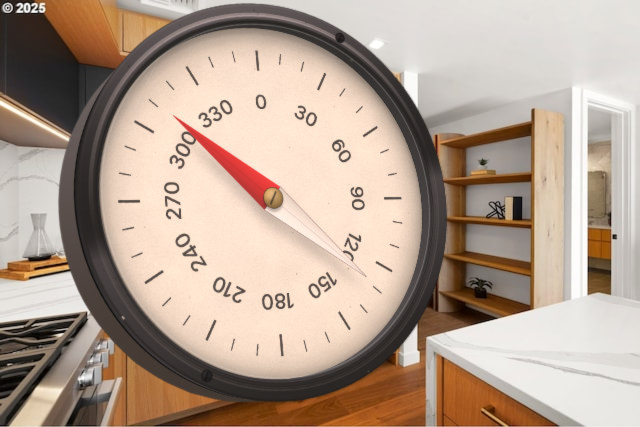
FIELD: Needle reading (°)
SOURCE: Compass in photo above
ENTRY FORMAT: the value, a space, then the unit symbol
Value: 310 °
